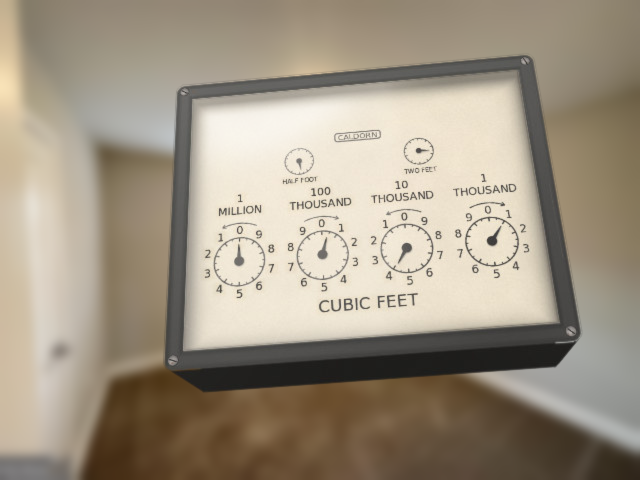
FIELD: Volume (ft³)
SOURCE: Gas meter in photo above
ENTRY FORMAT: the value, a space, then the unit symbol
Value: 4100 ft³
